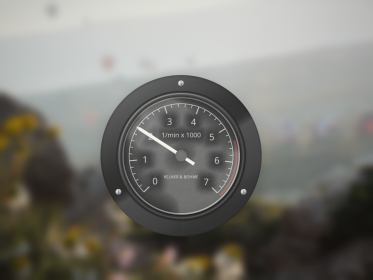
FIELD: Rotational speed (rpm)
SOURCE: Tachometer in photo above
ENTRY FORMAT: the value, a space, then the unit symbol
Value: 2000 rpm
